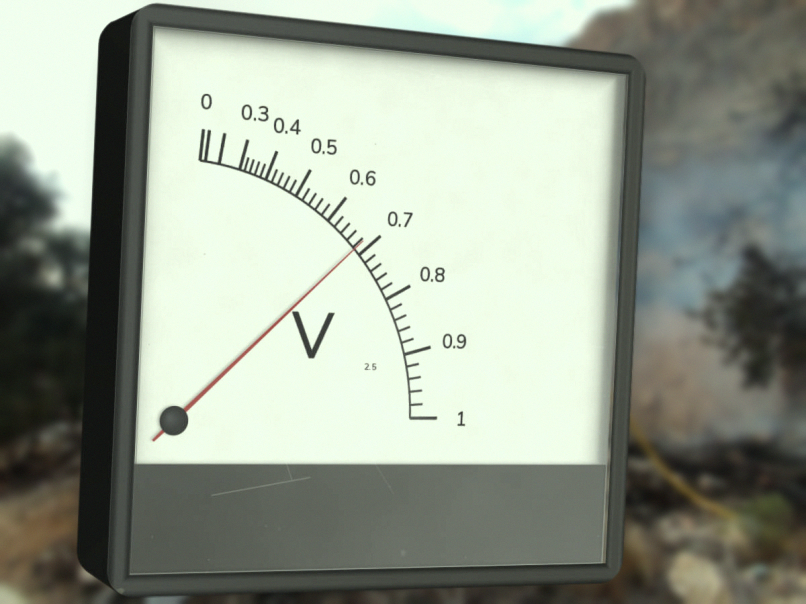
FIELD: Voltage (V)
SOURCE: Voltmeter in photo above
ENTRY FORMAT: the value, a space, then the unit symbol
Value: 0.68 V
